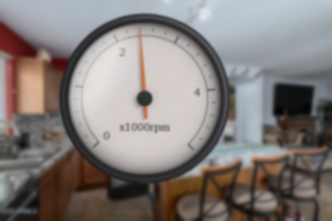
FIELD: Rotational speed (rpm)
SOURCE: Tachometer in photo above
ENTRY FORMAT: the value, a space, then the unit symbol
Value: 2400 rpm
